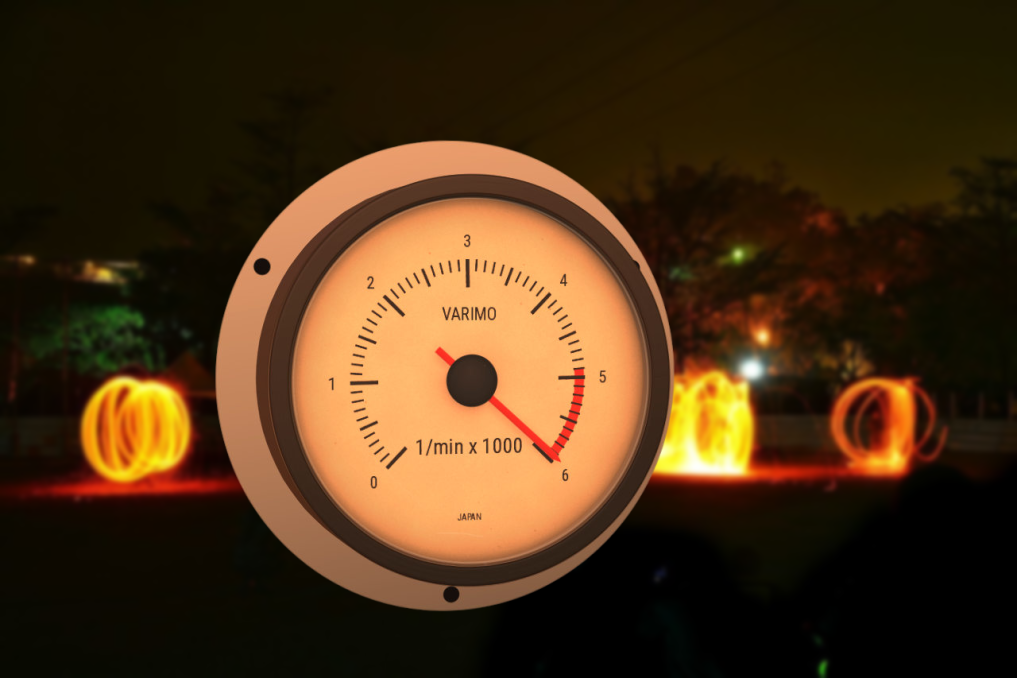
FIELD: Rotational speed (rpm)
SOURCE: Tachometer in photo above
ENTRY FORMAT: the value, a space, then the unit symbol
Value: 5950 rpm
